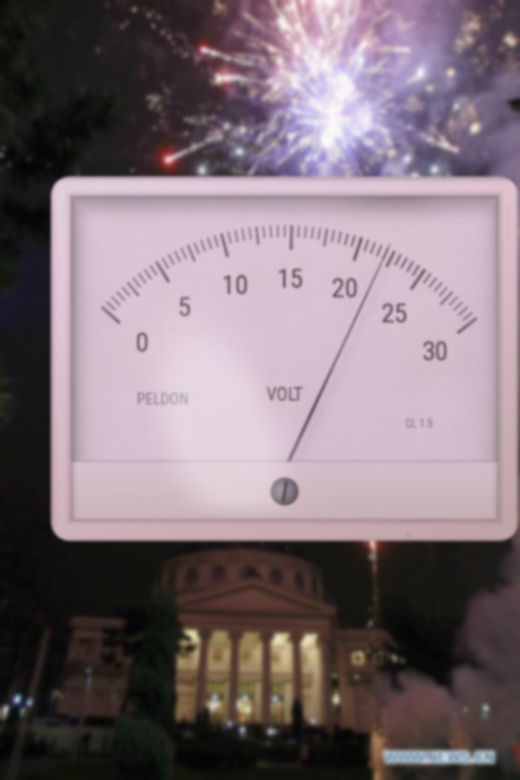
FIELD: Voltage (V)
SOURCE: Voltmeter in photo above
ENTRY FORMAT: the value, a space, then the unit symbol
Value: 22 V
